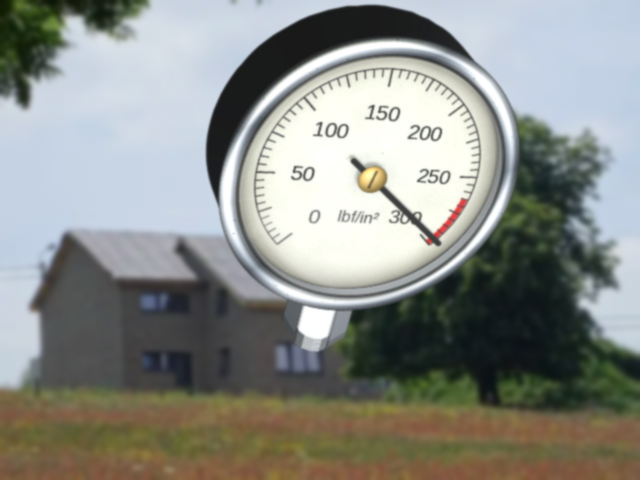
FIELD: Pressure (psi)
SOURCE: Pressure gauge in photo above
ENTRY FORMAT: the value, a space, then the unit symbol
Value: 295 psi
